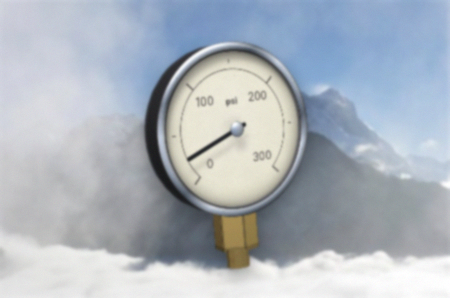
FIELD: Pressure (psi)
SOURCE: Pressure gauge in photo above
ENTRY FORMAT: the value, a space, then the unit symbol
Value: 25 psi
